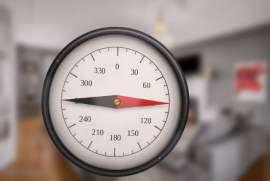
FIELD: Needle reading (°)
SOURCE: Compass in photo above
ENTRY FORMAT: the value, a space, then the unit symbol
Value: 90 °
